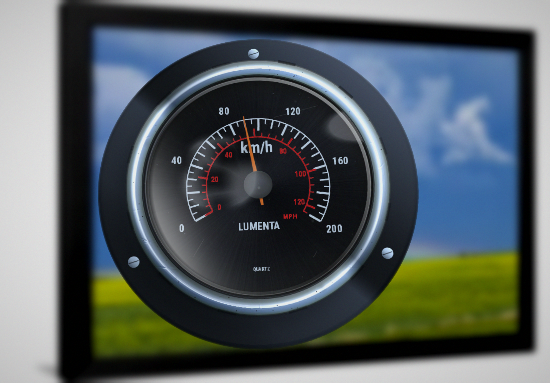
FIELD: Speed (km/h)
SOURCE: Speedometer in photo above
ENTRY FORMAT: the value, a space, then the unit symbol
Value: 90 km/h
